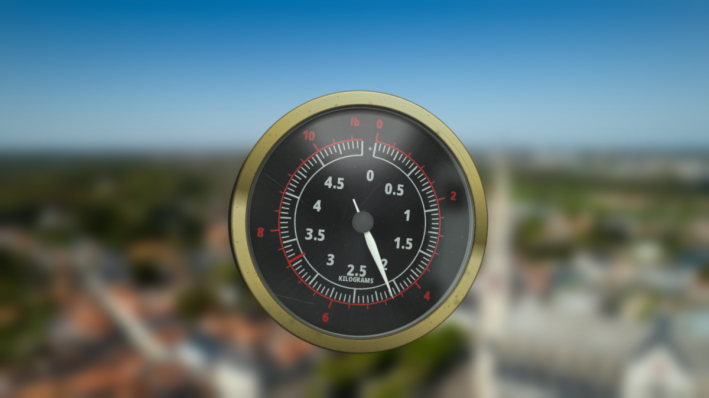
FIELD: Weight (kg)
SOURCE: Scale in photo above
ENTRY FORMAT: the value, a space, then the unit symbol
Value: 2.1 kg
